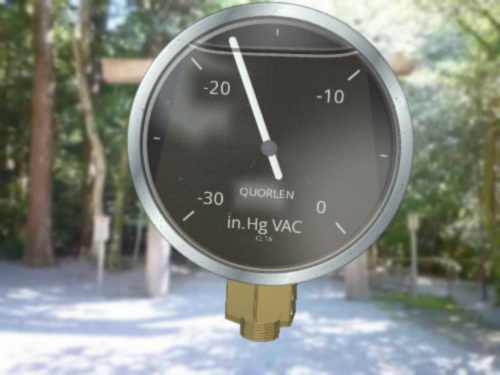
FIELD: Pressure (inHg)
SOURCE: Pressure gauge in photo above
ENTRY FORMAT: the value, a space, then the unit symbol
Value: -17.5 inHg
